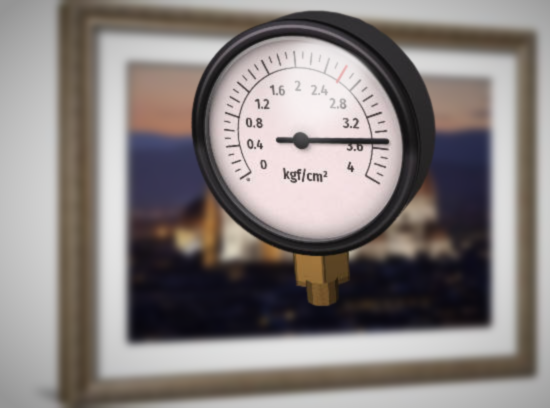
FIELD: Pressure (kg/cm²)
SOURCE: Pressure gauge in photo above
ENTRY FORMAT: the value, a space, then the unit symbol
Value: 3.5 kg/cm²
